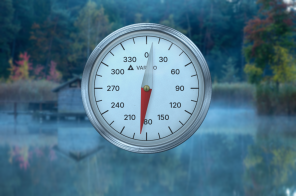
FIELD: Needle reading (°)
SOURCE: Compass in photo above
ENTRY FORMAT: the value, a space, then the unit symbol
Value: 187.5 °
